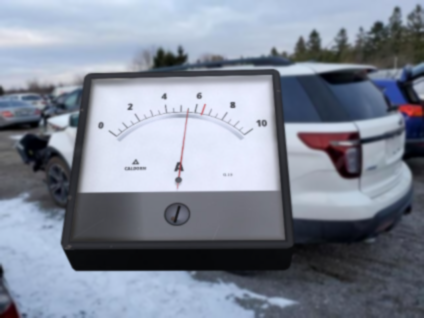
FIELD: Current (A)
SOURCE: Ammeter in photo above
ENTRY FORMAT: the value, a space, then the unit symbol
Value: 5.5 A
